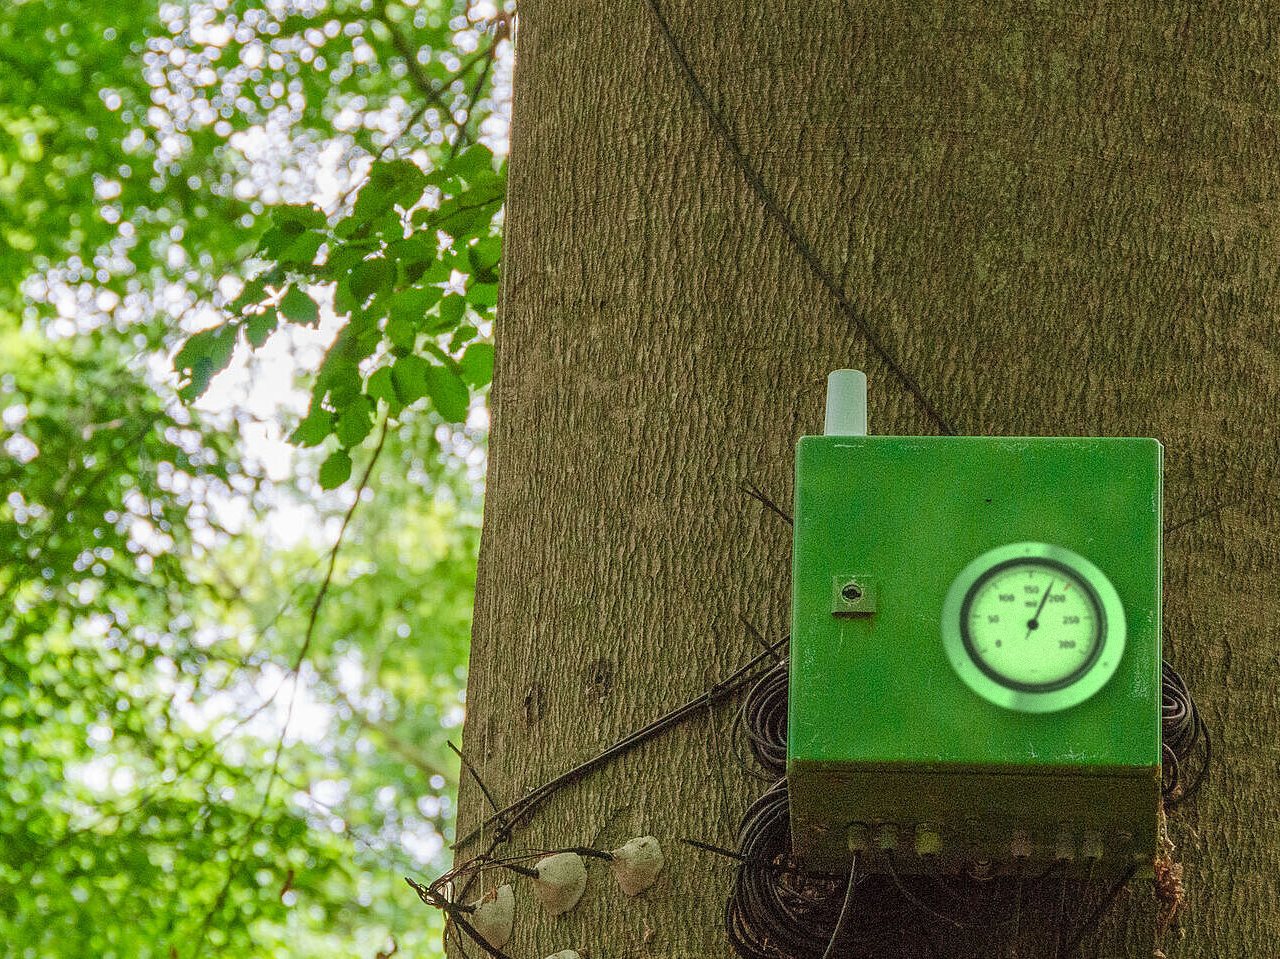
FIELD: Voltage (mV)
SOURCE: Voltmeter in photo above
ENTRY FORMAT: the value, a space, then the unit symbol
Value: 180 mV
